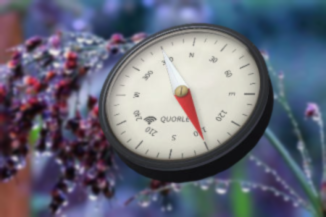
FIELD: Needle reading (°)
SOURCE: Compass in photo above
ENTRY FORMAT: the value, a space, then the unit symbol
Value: 150 °
